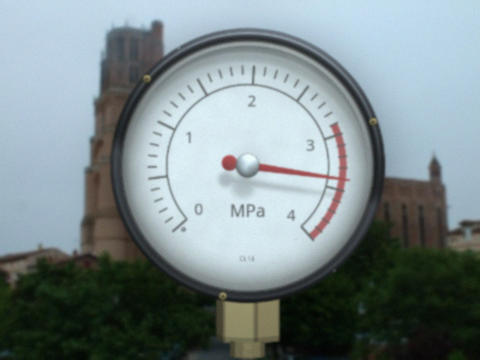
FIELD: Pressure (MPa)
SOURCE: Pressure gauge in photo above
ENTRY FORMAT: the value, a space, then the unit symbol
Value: 3.4 MPa
